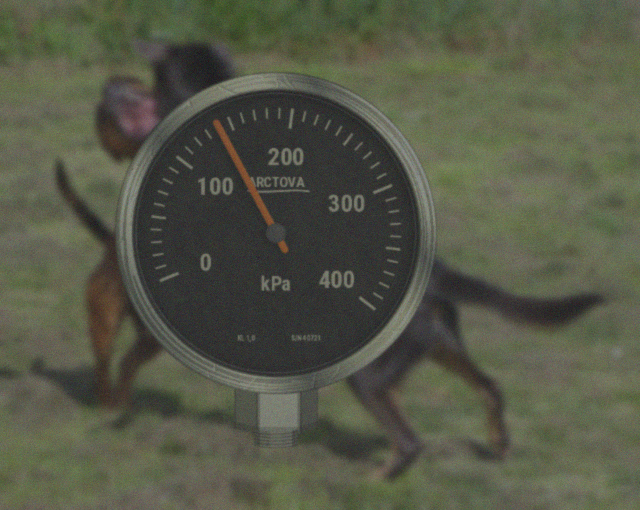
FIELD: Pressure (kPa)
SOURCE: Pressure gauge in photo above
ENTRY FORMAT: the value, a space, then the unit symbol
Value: 140 kPa
